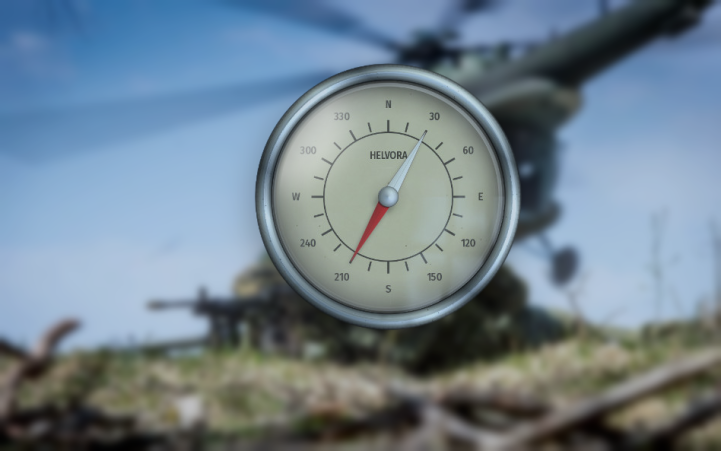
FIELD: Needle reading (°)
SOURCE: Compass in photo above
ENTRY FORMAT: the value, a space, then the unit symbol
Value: 210 °
